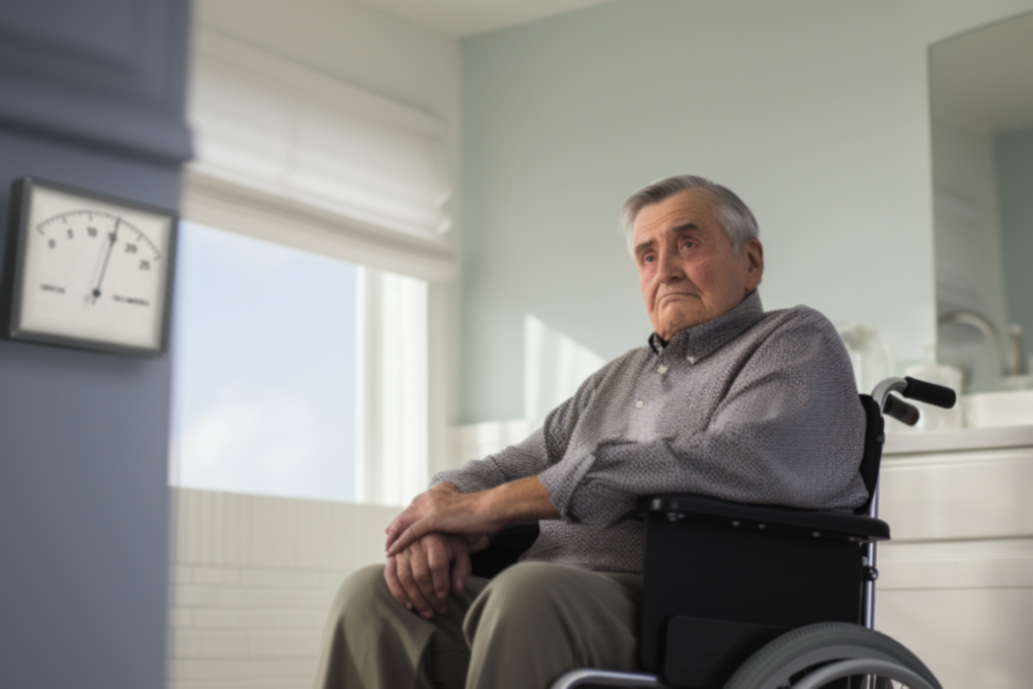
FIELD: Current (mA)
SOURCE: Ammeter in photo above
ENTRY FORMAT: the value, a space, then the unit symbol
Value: 15 mA
